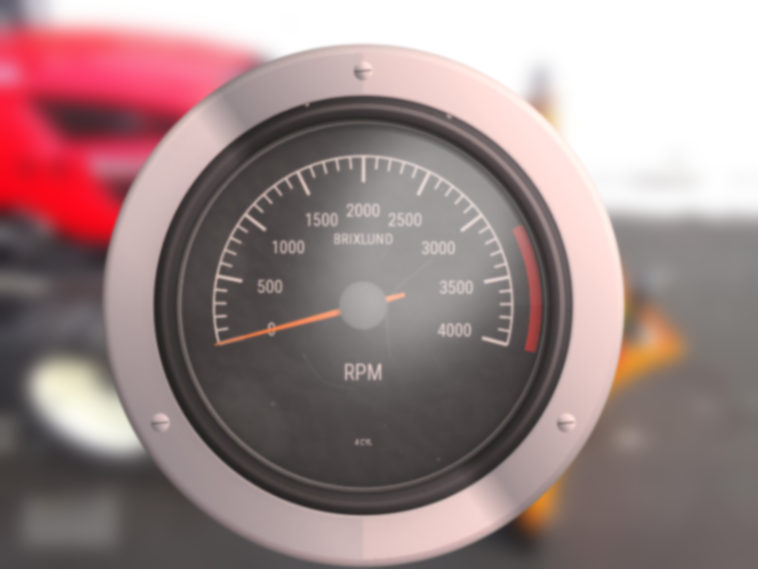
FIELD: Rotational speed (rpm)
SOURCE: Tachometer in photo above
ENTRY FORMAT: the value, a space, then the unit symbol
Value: 0 rpm
